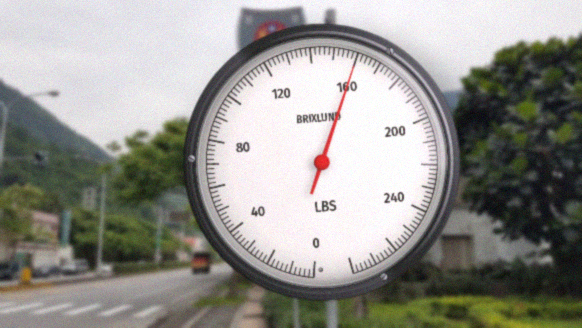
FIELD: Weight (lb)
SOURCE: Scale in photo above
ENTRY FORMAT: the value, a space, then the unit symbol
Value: 160 lb
